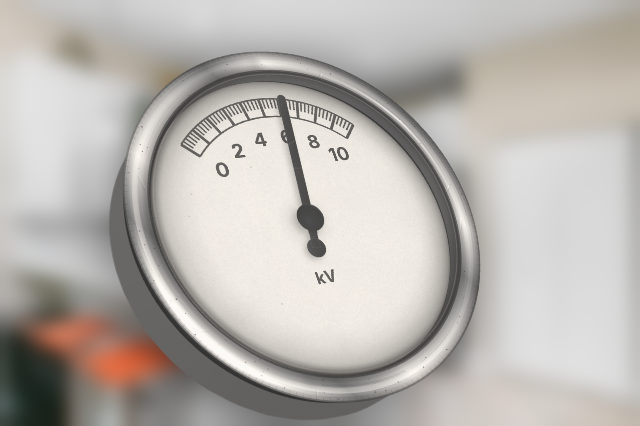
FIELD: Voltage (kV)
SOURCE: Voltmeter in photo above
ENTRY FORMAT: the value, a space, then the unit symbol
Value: 6 kV
